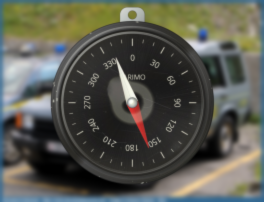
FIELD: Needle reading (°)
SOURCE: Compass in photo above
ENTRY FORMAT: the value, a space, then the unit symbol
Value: 160 °
